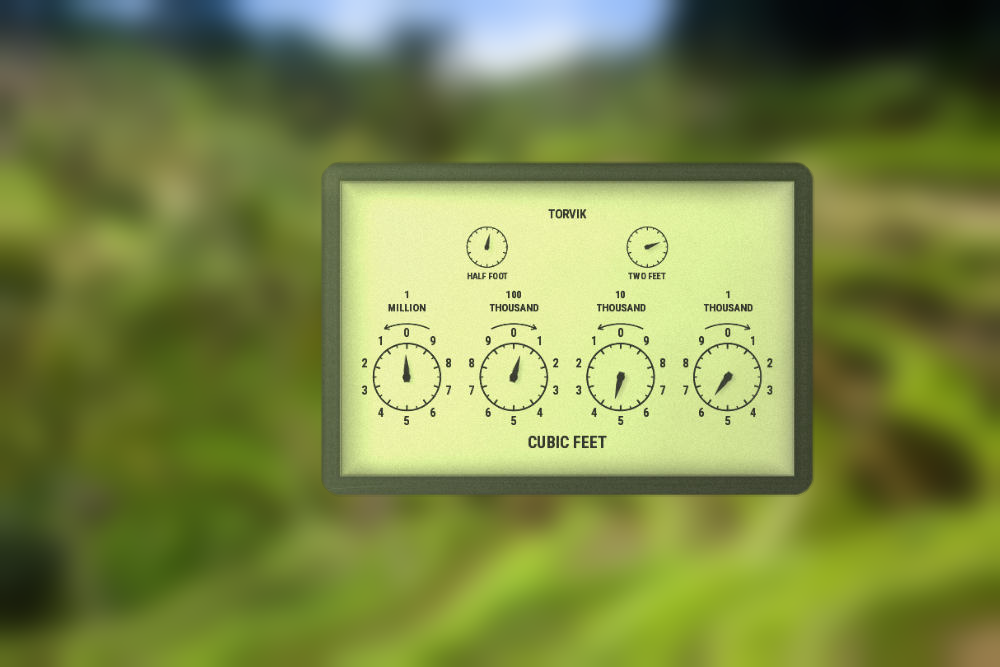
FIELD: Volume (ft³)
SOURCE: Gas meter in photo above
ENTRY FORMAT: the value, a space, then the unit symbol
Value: 4600 ft³
